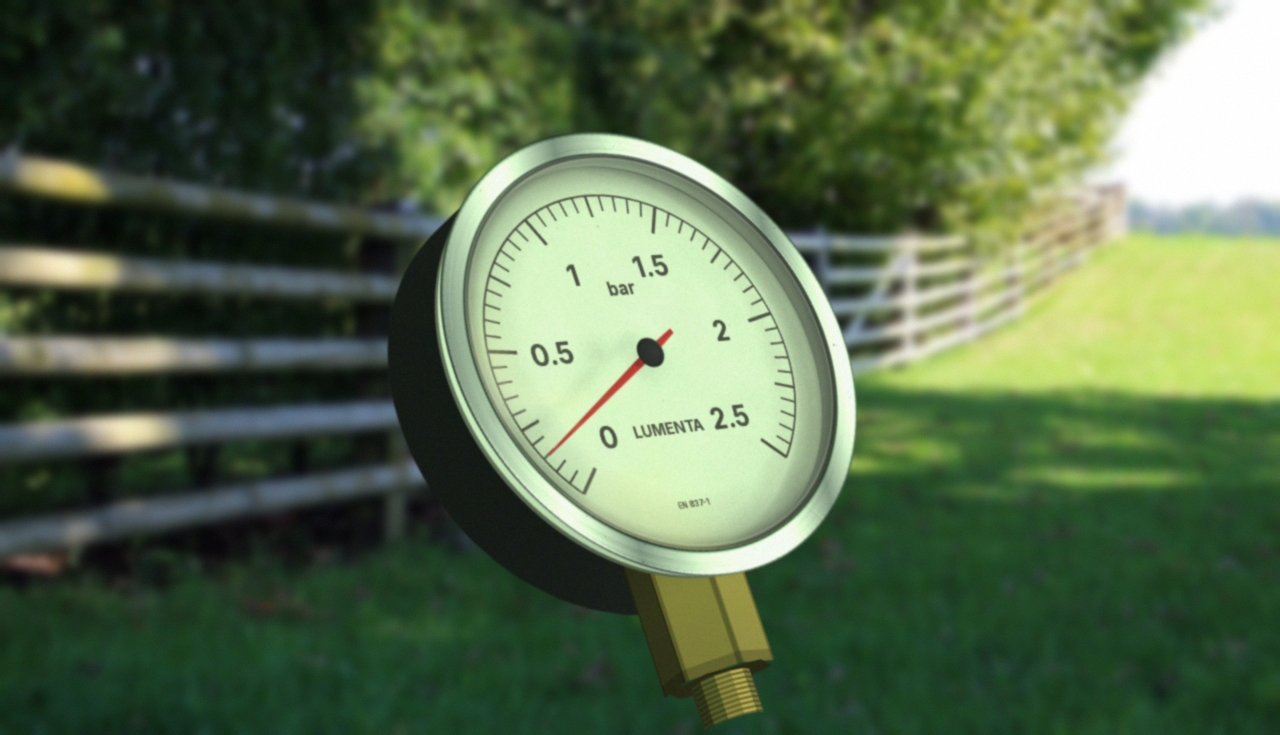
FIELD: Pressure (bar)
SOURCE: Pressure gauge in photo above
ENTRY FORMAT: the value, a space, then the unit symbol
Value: 0.15 bar
